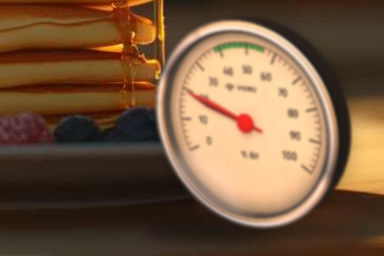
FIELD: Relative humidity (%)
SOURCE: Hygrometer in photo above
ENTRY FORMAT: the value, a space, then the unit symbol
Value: 20 %
